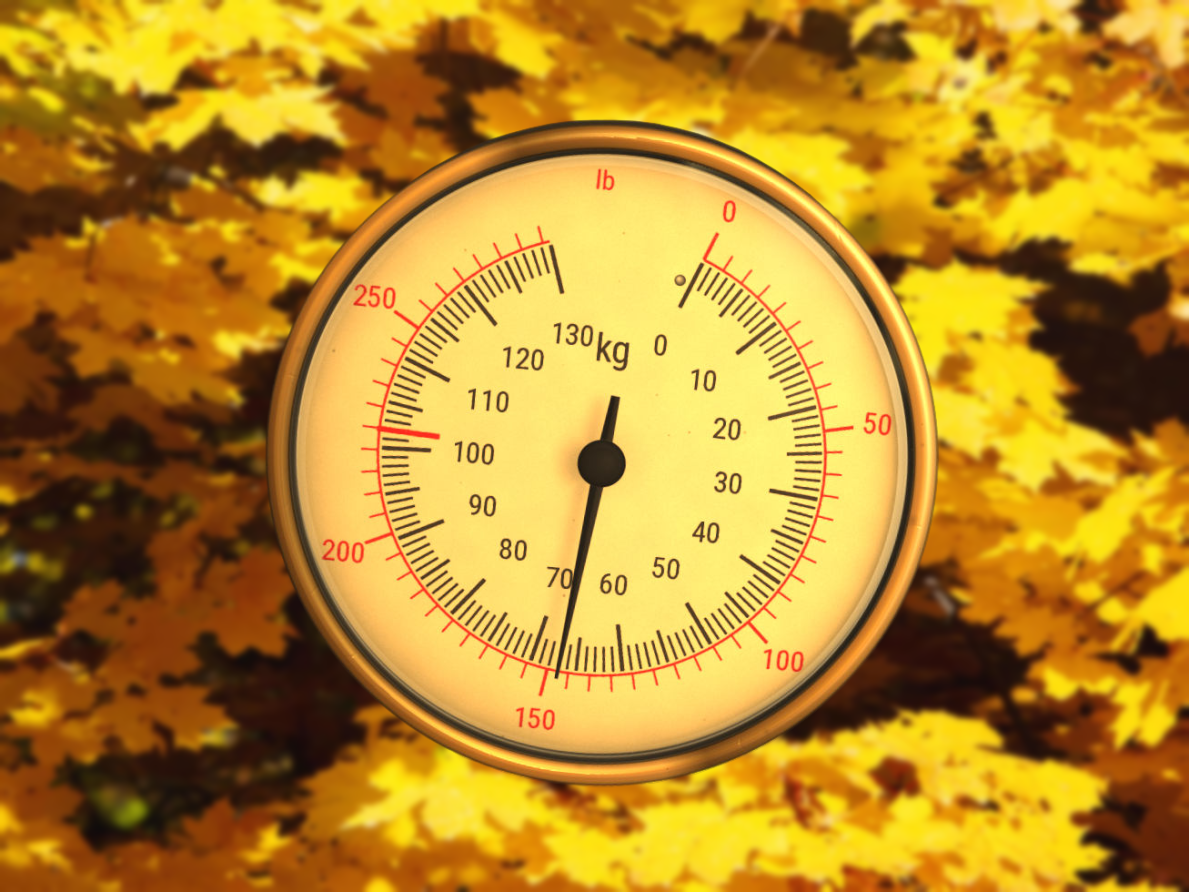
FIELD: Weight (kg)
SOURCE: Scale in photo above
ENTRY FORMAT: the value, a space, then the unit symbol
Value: 67 kg
